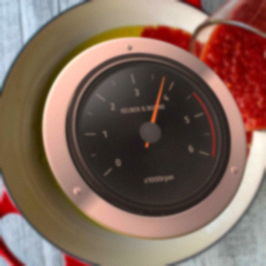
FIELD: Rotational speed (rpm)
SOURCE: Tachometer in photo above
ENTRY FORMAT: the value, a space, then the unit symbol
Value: 3750 rpm
